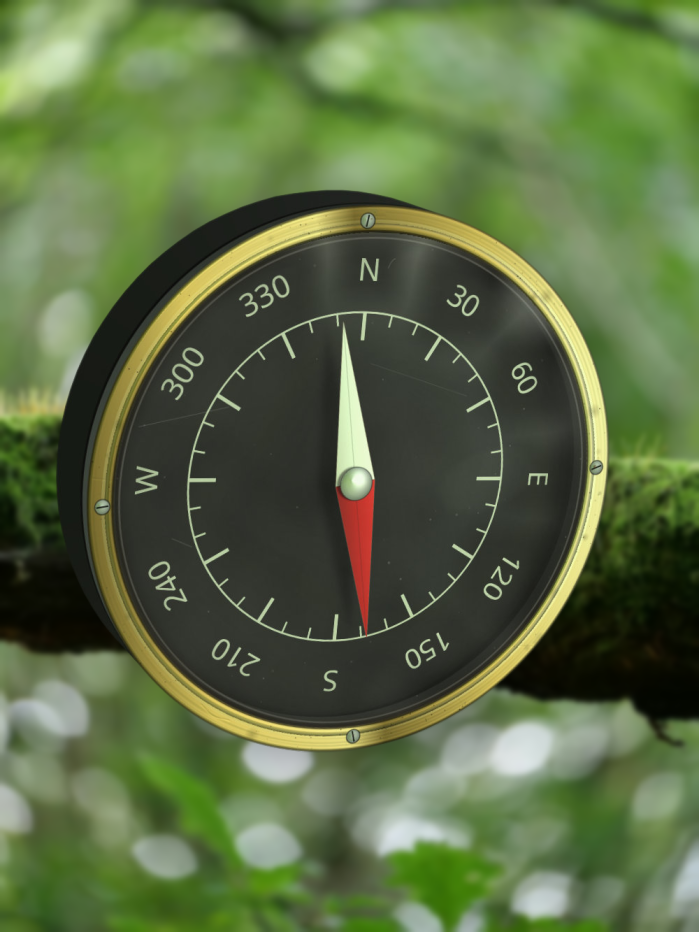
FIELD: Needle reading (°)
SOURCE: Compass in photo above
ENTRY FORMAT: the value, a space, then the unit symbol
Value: 170 °
